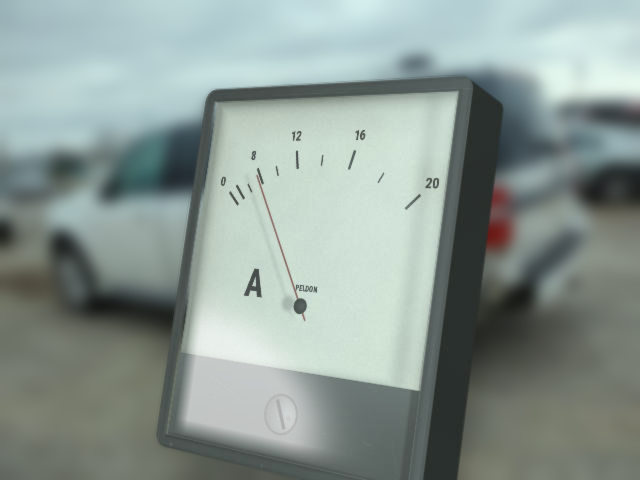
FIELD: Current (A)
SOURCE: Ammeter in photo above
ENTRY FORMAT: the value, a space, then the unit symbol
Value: 8 A
